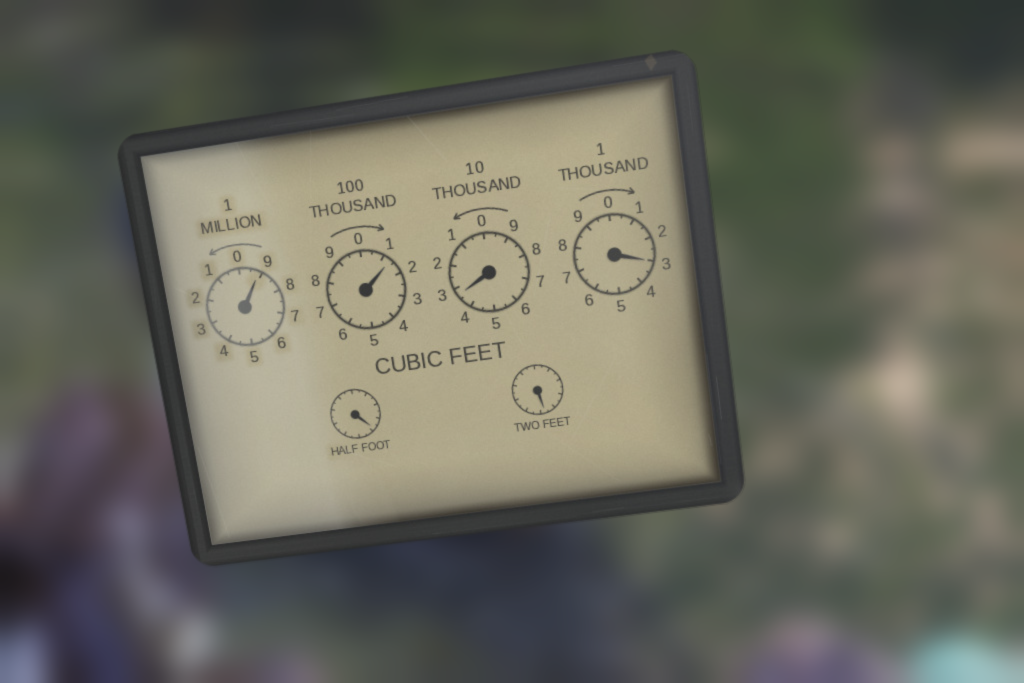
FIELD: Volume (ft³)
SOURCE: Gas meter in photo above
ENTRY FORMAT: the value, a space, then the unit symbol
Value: 913300 ft³
